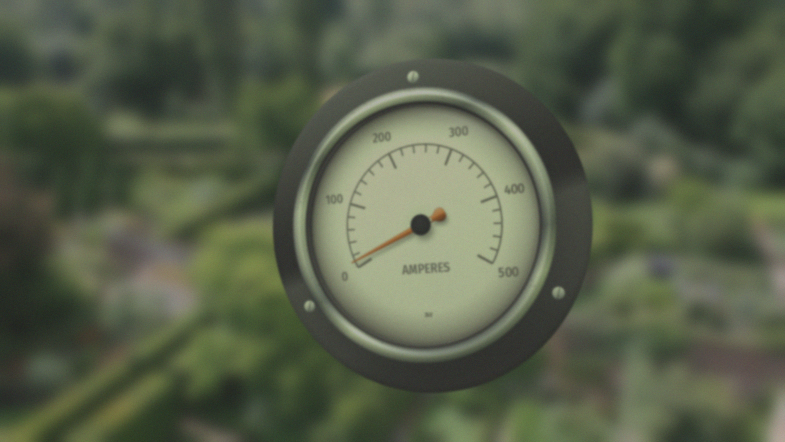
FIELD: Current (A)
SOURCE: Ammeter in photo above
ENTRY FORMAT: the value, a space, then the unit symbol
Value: 10 A
